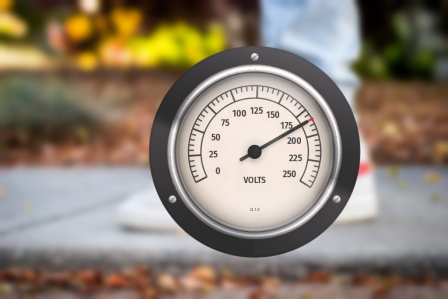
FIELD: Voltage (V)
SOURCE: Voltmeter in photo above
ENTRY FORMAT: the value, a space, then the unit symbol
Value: 185 V
